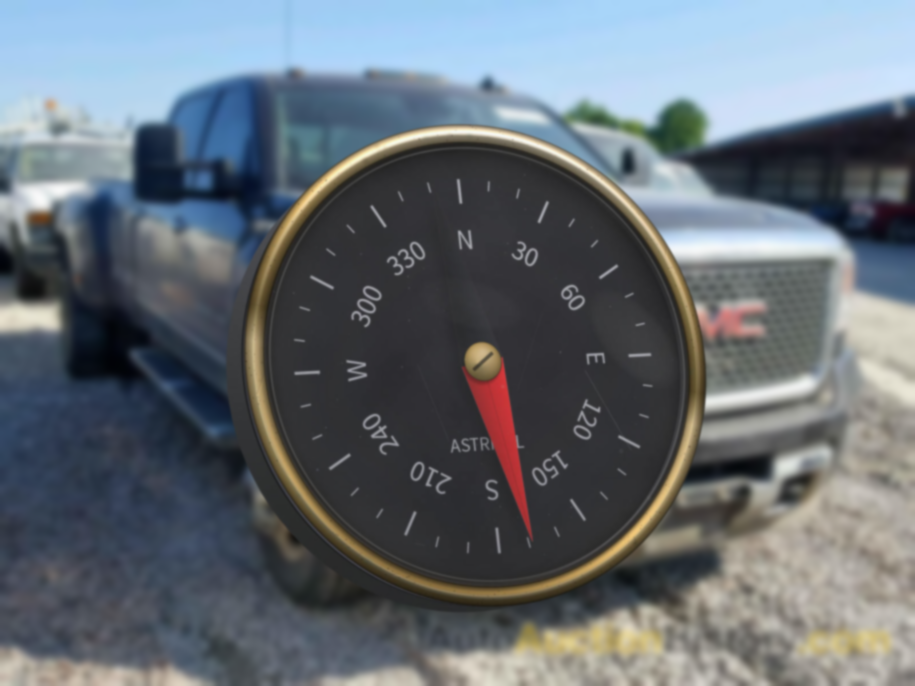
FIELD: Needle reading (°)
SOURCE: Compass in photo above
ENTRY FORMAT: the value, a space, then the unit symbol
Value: 170 °
